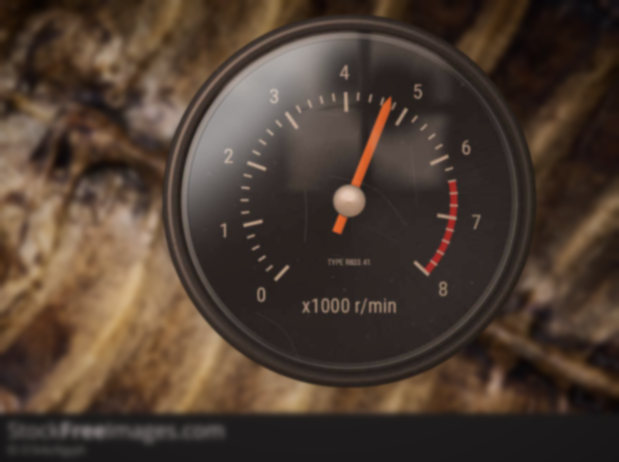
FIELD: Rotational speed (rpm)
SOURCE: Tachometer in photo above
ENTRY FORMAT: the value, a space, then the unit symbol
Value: 4700 rpm
